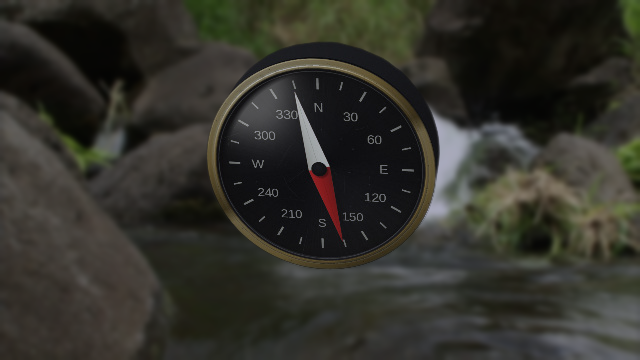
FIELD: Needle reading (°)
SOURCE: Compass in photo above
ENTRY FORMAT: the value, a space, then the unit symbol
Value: 165 °
